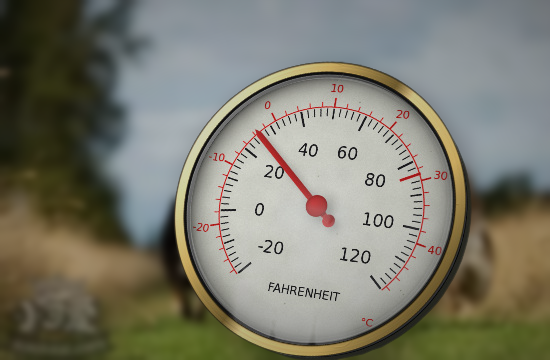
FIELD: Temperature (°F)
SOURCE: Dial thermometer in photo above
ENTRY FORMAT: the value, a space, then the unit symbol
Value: 26 °F
